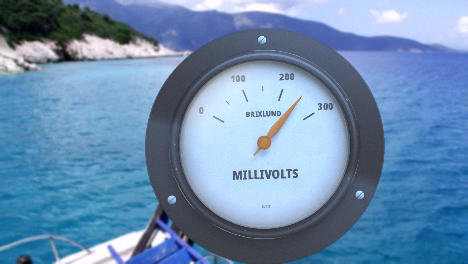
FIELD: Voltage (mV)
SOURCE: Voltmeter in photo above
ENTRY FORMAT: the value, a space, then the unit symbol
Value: 250 mV
